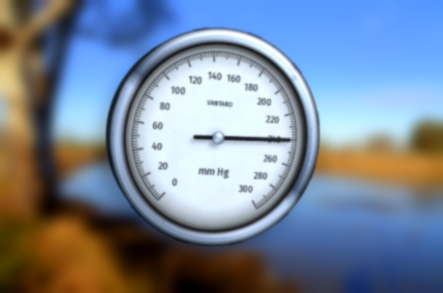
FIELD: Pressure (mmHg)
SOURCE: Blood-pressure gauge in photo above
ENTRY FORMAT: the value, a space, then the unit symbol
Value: 240 mmHg
